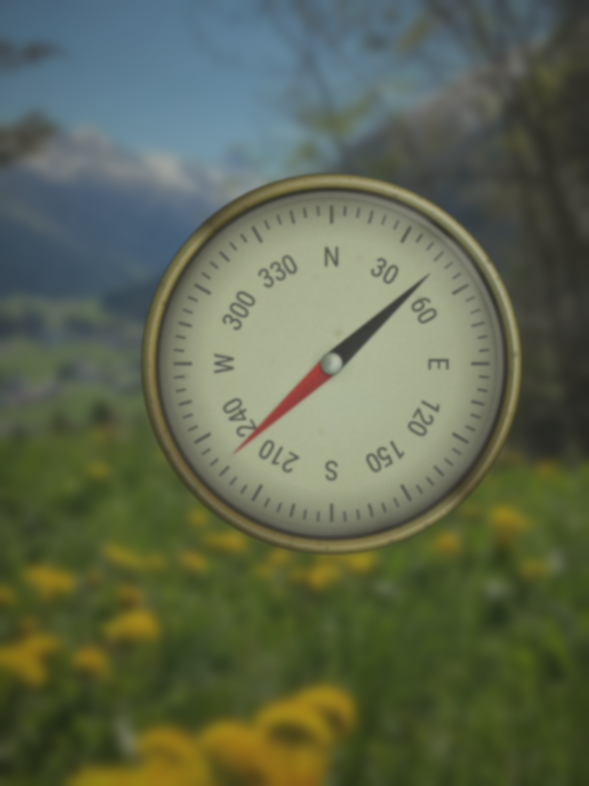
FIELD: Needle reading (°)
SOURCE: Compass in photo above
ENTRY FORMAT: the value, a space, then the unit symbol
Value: 227.5 °
